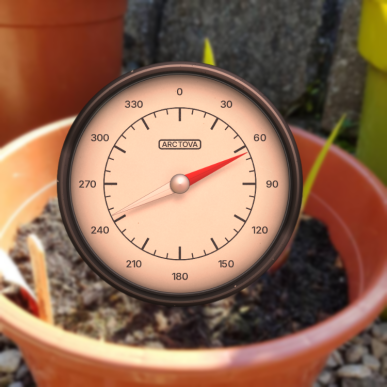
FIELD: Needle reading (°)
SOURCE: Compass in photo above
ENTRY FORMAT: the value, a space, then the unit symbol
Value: 65 °
